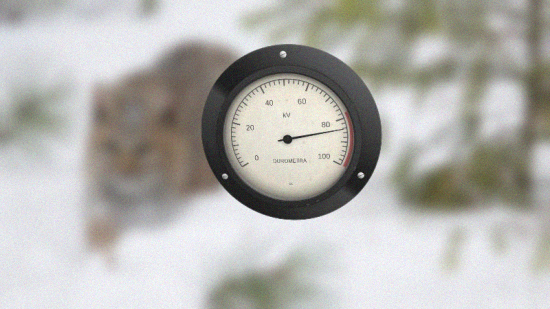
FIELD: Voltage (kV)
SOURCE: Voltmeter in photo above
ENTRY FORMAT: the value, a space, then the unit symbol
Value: 84 kV
